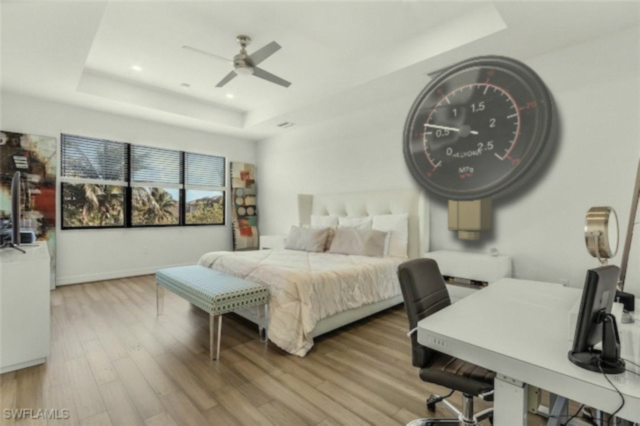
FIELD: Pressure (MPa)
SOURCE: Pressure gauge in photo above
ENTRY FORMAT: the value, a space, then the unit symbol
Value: 0.6 MPa
